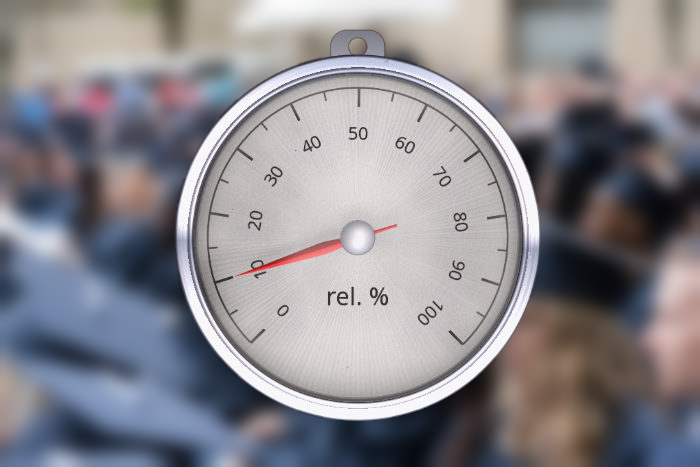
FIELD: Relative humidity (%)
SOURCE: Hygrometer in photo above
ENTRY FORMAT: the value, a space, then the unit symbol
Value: 10 %
